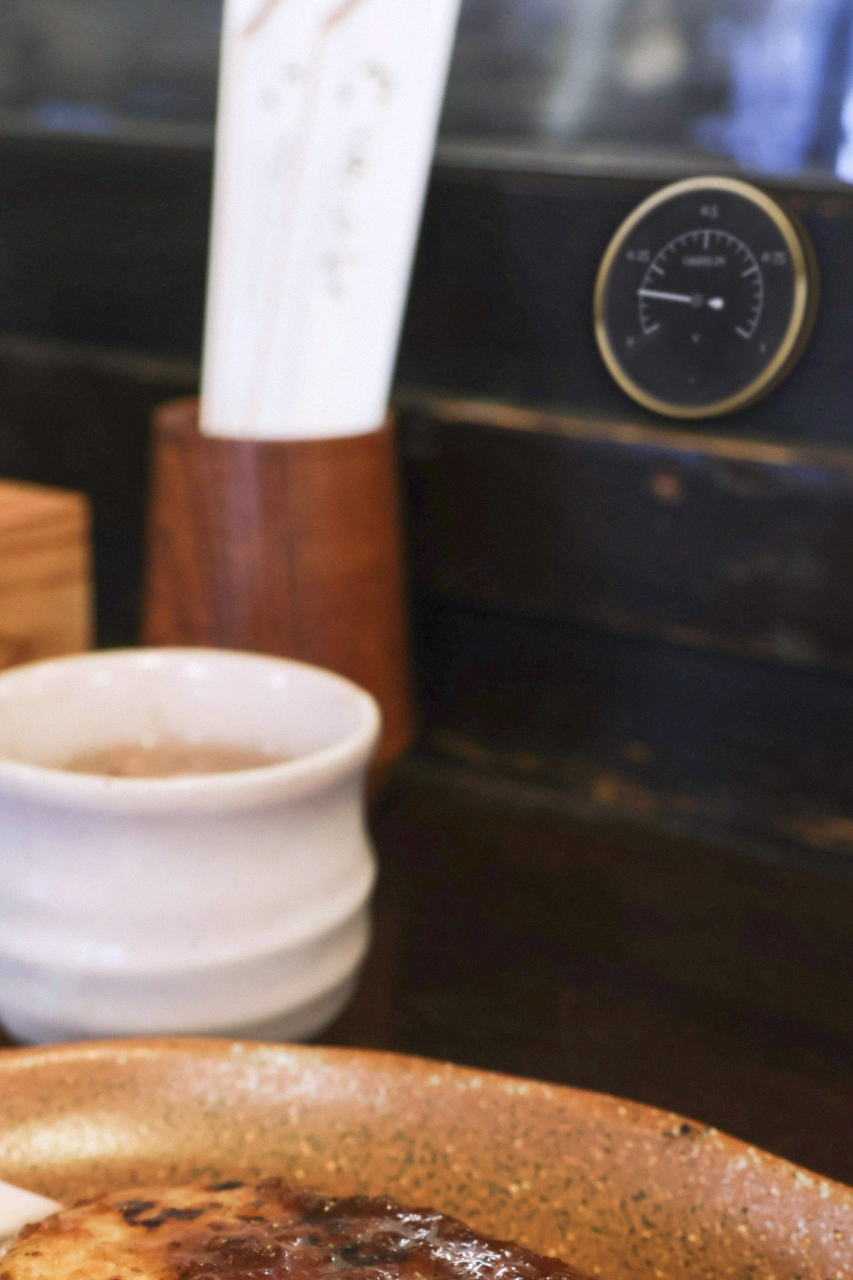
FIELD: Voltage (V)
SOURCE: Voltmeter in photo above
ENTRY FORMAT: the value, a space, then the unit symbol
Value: 0.15 V
